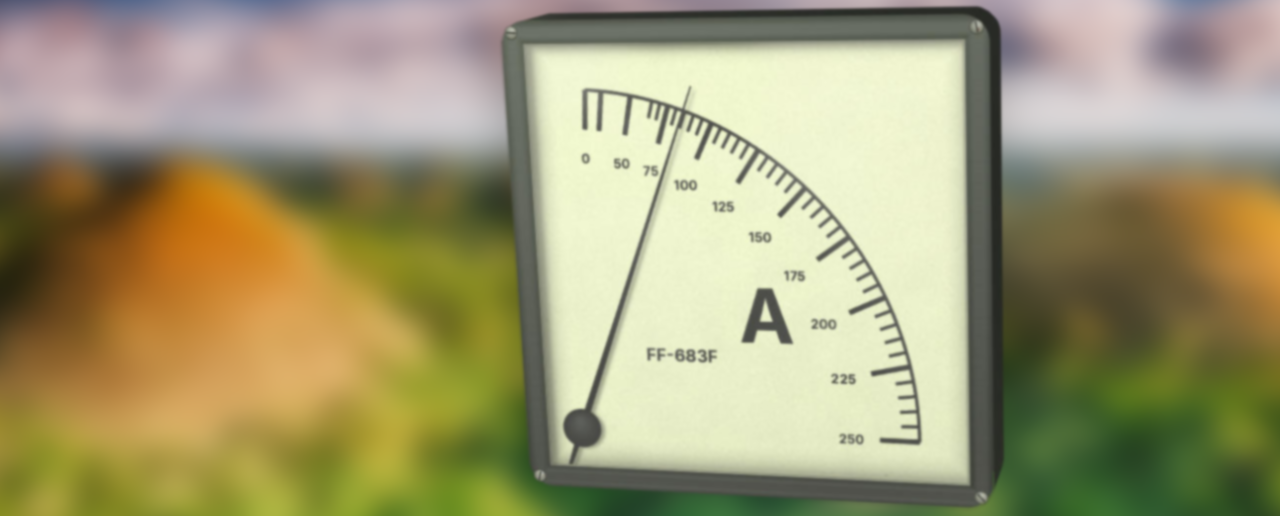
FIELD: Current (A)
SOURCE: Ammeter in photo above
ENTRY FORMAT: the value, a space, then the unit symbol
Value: 85 A
